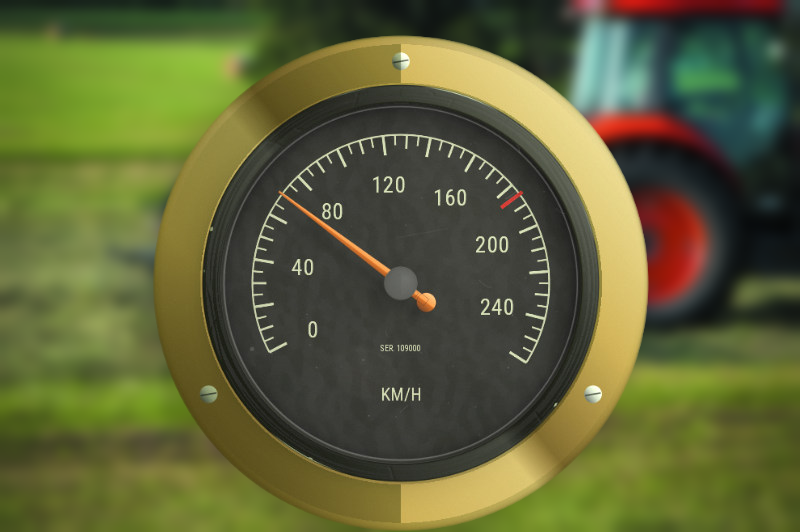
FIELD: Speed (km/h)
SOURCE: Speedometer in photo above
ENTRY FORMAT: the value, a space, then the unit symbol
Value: 70 km/h
